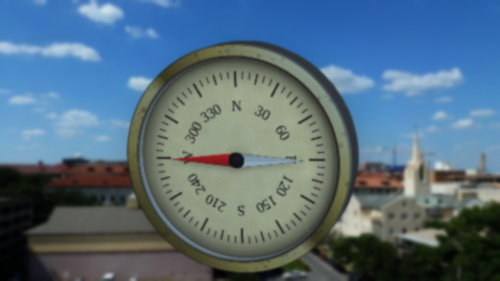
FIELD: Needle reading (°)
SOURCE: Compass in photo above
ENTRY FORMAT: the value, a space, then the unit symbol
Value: 270 °
